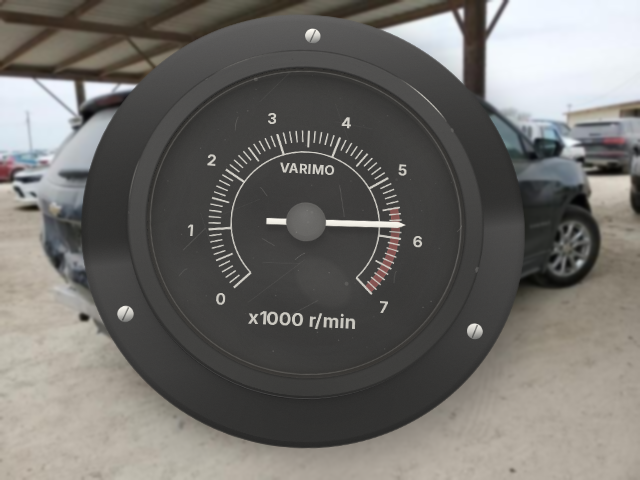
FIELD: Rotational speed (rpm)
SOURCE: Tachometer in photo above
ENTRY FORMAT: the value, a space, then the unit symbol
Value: 5800 rpm
